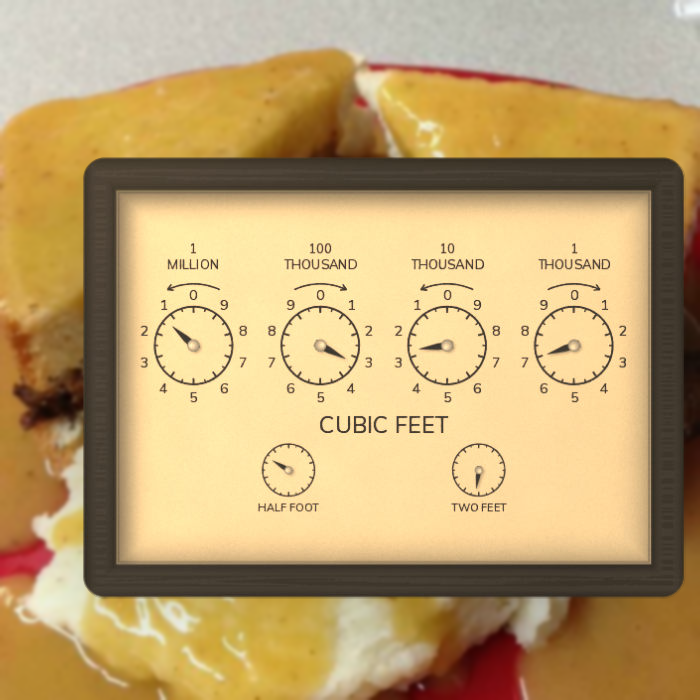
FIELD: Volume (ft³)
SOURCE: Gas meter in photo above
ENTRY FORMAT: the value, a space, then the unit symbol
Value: 132700 ft³
